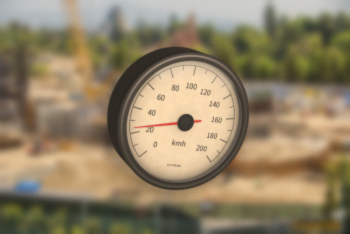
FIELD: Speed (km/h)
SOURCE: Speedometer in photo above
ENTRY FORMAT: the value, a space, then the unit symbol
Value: 25 km/h
